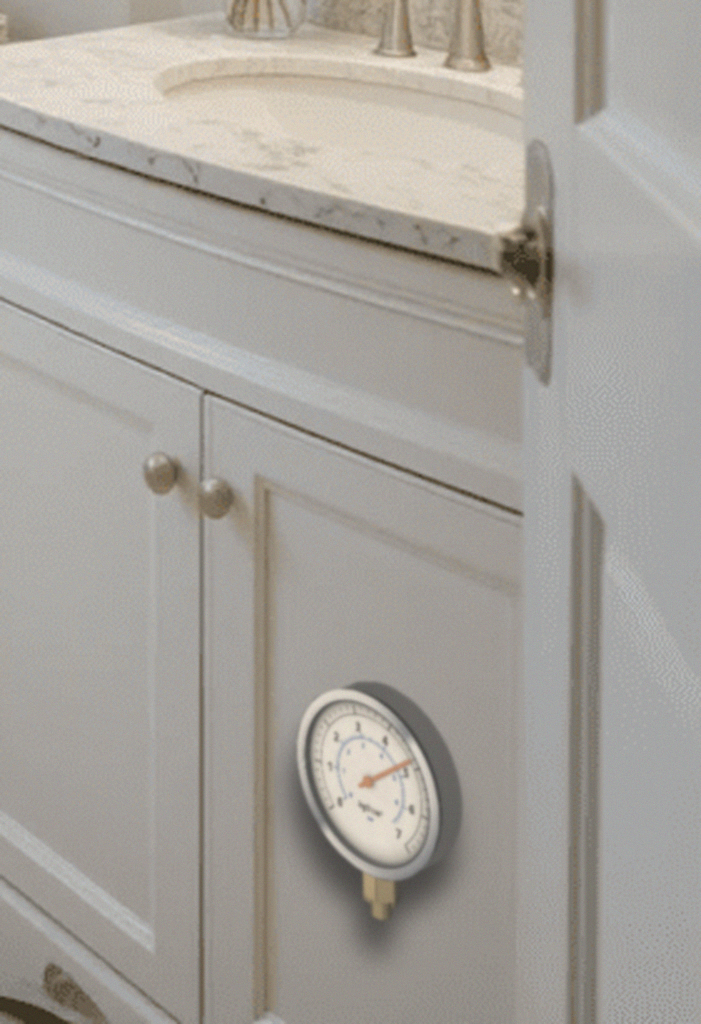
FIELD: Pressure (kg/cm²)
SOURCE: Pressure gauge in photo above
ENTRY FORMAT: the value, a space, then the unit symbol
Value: 4.8 kg/cm²
